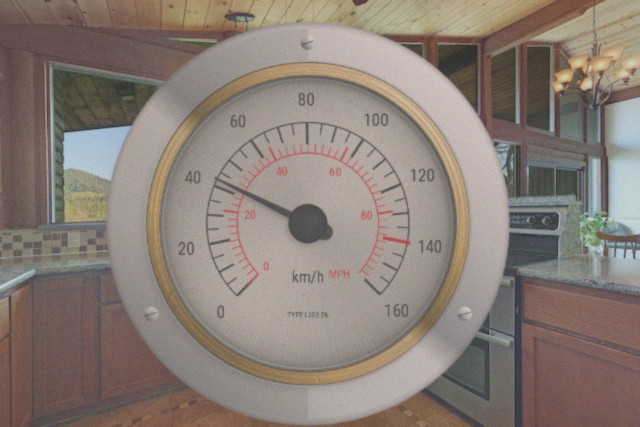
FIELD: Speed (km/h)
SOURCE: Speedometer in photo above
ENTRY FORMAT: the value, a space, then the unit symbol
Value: 42.5 km/h
